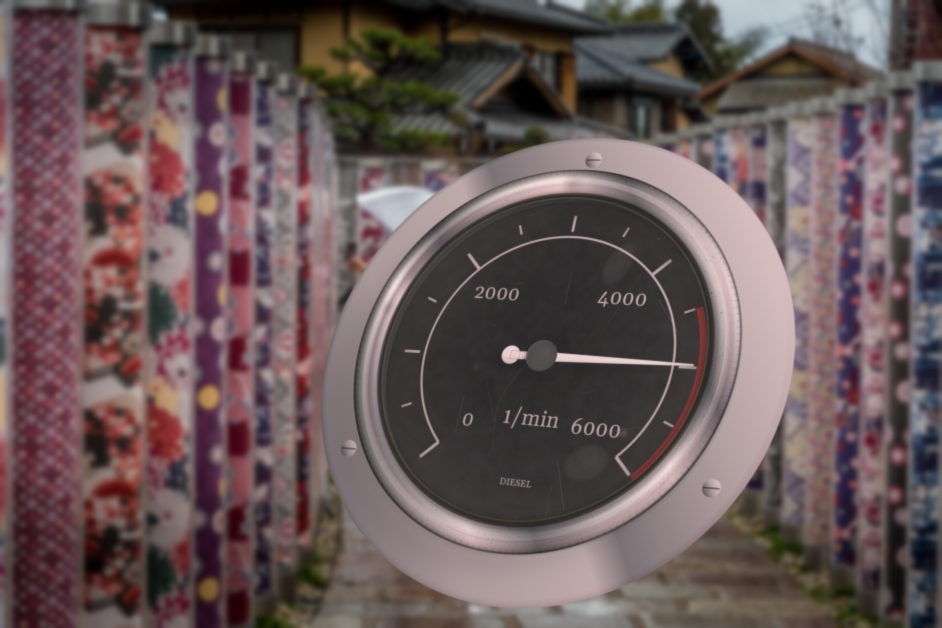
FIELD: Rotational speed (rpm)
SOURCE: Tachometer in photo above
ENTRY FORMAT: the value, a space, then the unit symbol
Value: 5000 rpm
